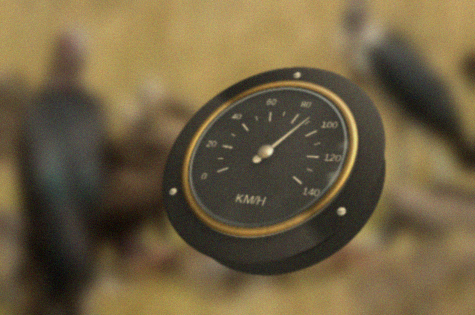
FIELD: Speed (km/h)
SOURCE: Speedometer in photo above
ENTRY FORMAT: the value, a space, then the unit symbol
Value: 90 km/h
